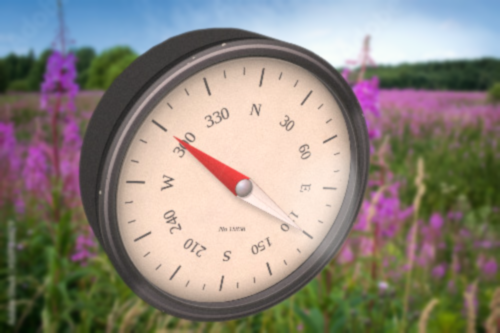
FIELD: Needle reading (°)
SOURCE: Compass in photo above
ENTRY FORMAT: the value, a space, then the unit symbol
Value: 300 °
